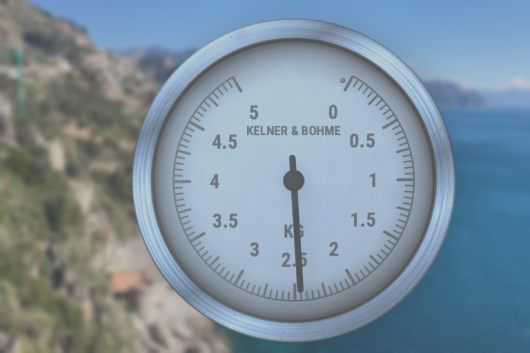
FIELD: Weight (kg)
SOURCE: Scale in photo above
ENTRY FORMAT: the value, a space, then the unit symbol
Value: 2.45 kg
